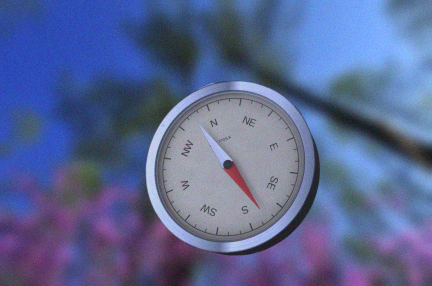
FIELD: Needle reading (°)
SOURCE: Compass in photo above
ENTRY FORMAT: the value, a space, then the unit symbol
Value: 165 °
